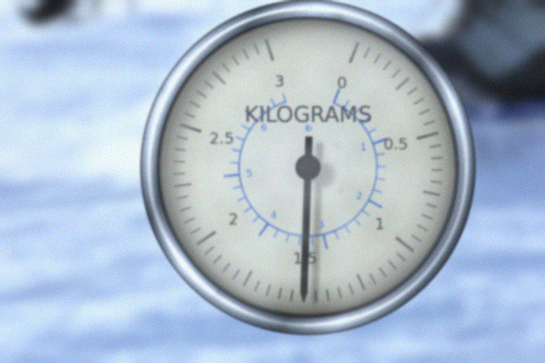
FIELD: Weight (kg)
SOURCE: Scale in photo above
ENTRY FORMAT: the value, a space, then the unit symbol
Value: 1.5 kg
